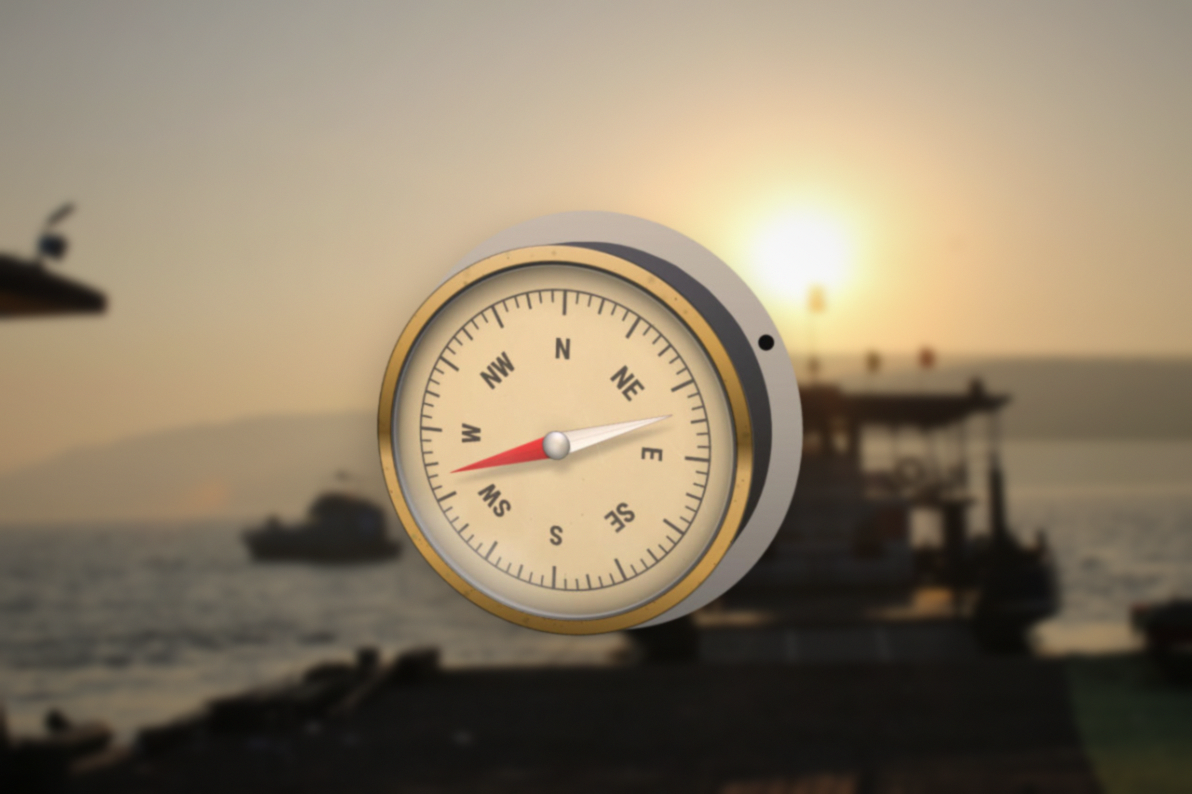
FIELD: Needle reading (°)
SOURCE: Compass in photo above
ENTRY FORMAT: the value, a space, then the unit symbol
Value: 250 °
